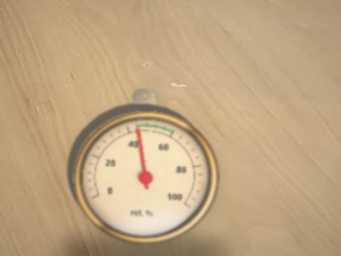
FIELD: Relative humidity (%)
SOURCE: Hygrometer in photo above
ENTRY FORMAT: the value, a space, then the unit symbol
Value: 44 %
